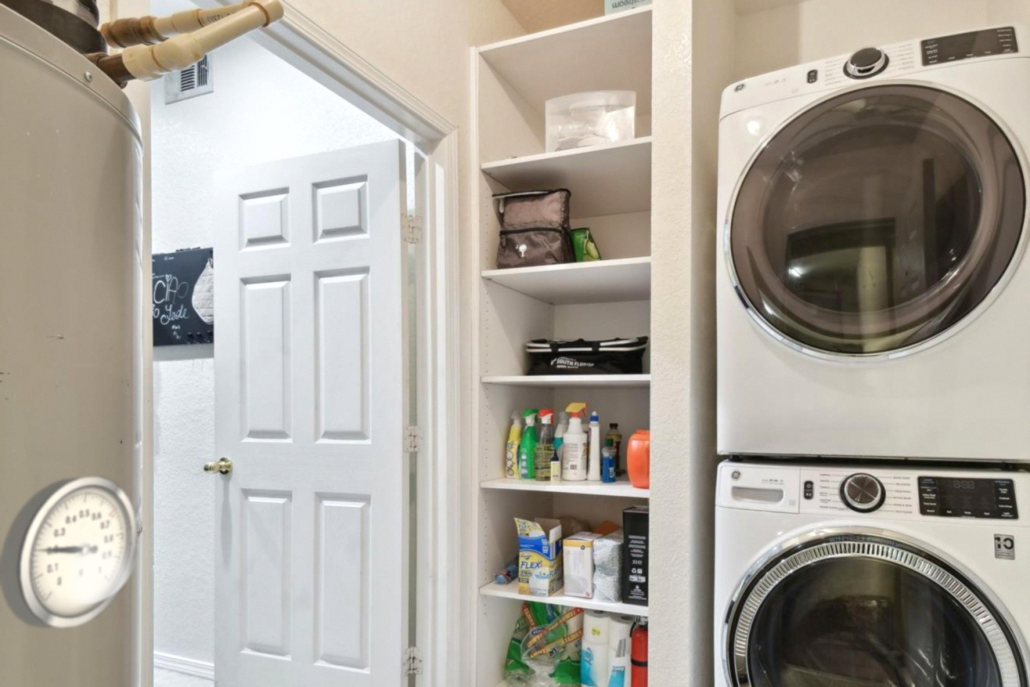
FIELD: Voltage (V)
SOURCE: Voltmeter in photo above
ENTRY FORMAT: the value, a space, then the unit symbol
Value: 0.2 V
